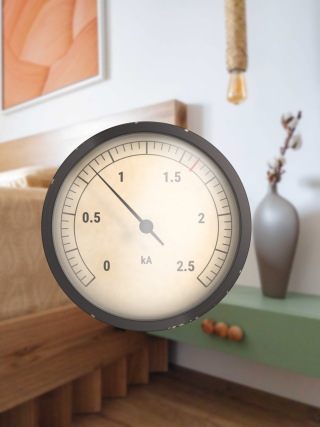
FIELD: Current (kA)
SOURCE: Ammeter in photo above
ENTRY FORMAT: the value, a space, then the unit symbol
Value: 0.85 kA
